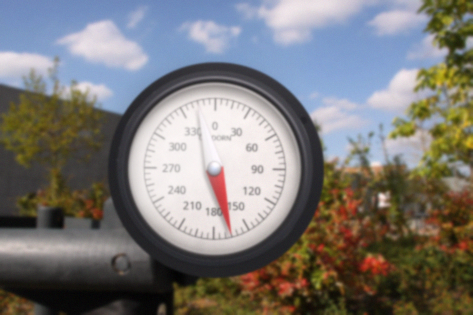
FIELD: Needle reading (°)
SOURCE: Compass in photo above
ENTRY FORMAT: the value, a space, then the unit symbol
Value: 165 °
